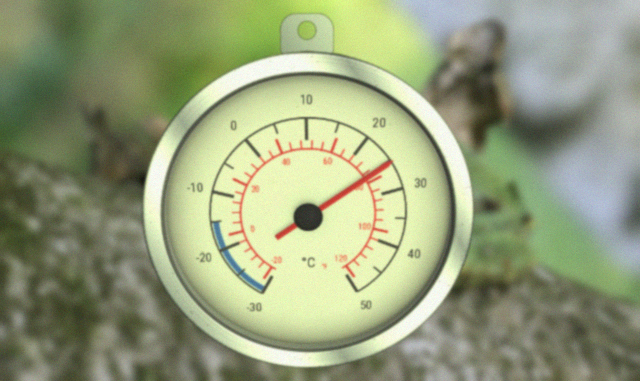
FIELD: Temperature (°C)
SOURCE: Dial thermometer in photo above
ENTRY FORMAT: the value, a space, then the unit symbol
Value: 25 °C
